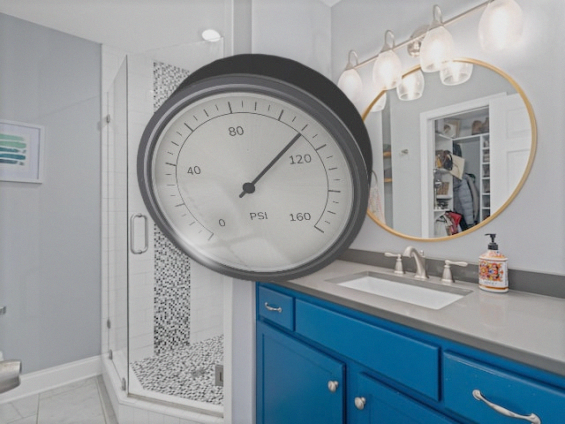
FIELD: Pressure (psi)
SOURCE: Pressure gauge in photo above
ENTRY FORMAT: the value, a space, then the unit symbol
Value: 110 psi
